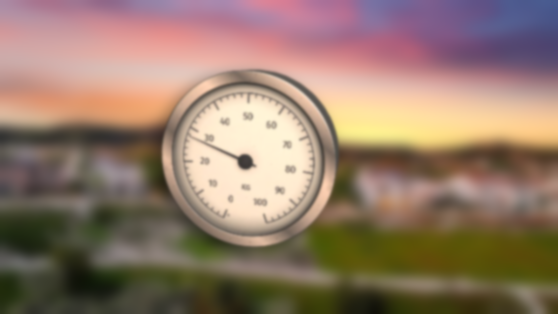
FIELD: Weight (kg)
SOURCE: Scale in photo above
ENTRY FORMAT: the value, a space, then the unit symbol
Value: 28 kg
